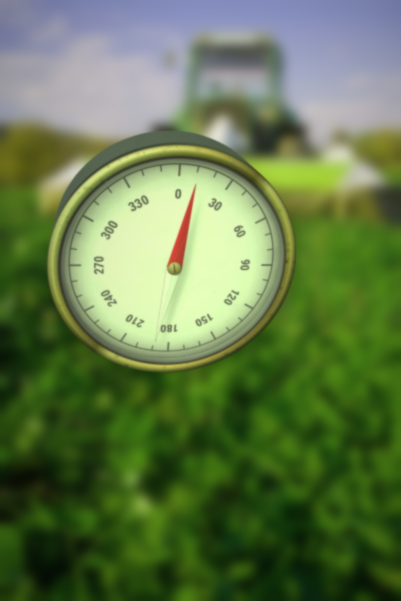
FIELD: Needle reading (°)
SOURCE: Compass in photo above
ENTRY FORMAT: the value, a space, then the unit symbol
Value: 10 °
